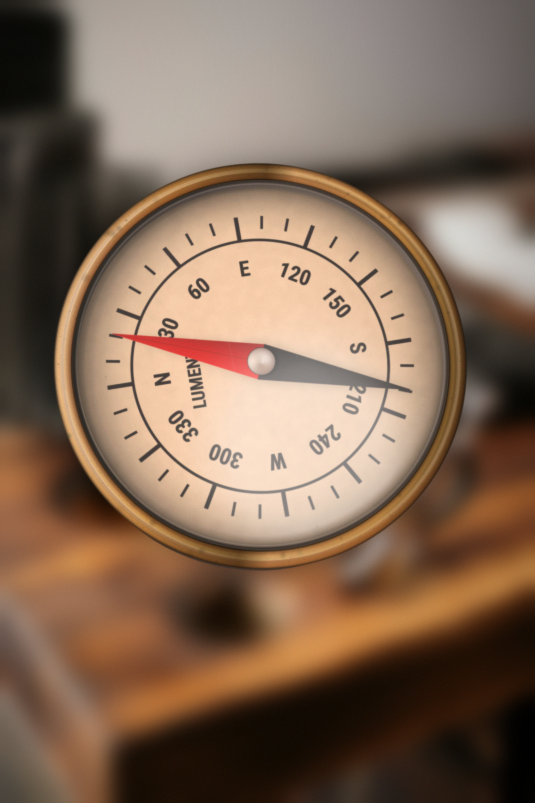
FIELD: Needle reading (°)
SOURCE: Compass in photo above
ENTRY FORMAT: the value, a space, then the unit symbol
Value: 20 °
